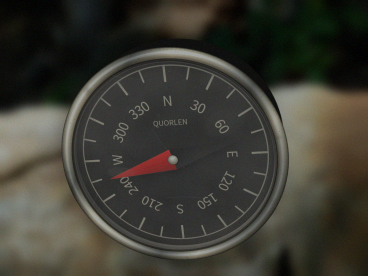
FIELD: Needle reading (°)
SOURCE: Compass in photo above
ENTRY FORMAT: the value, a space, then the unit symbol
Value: 255 °
